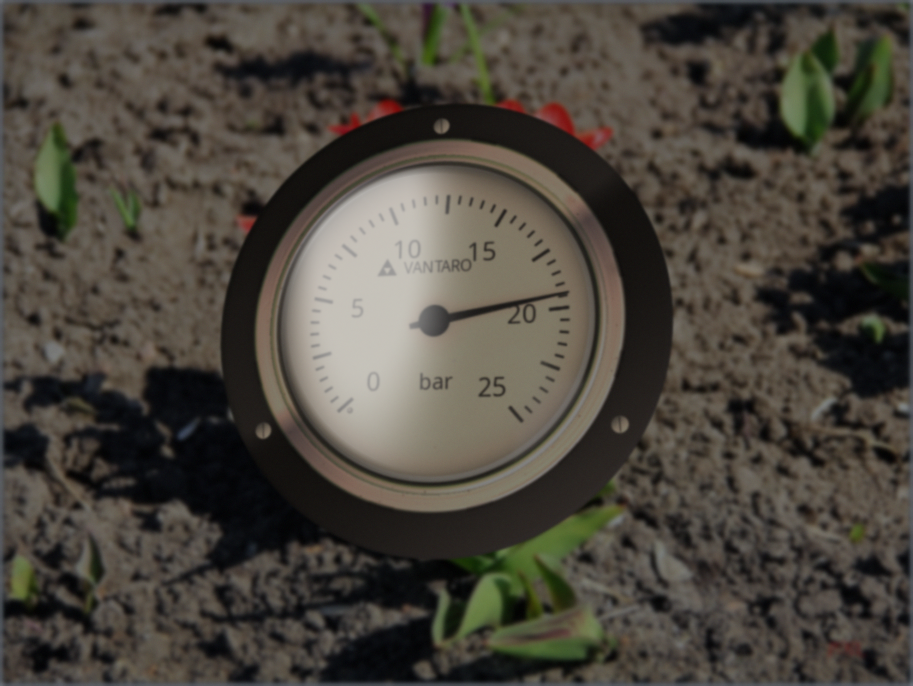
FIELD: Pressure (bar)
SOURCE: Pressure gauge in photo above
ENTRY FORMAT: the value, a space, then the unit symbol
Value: 19.5 bar
